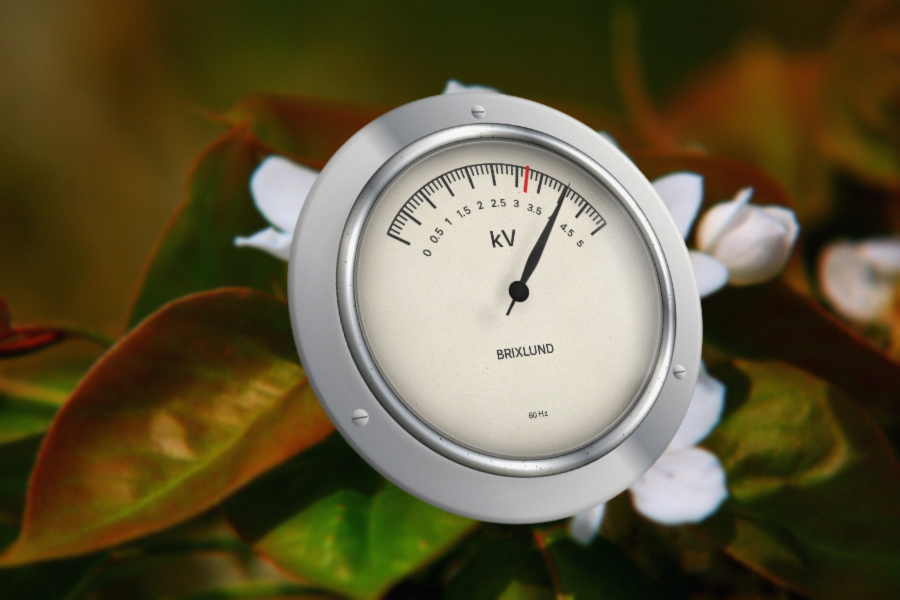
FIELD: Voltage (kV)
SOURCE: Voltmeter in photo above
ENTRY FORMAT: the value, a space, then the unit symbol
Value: 4 kV
